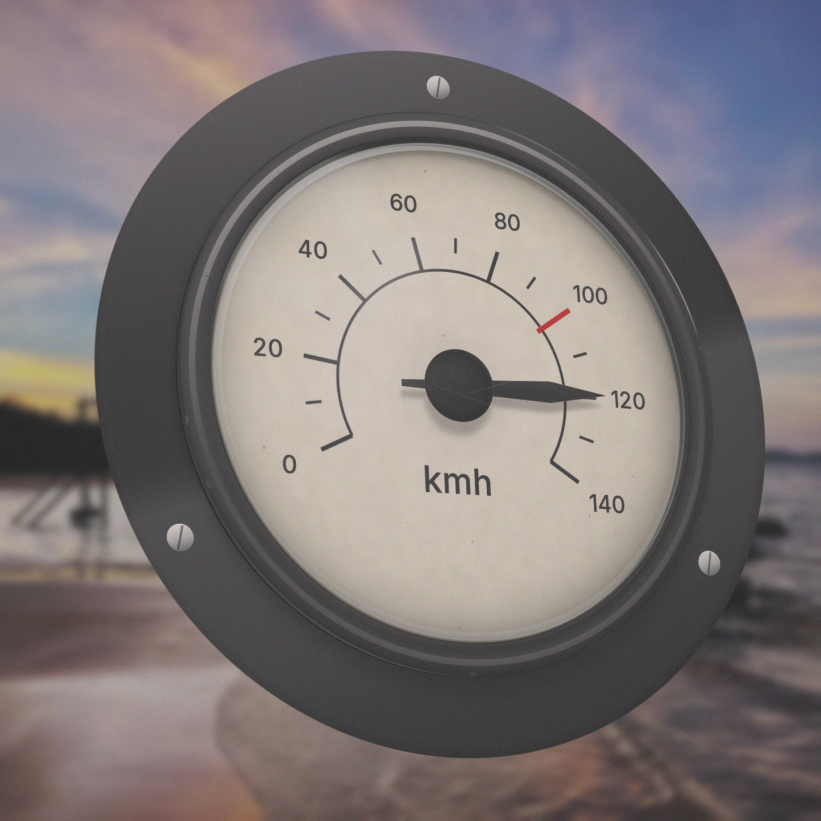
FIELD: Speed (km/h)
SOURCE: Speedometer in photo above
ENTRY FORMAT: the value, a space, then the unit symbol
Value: 120 km/h
